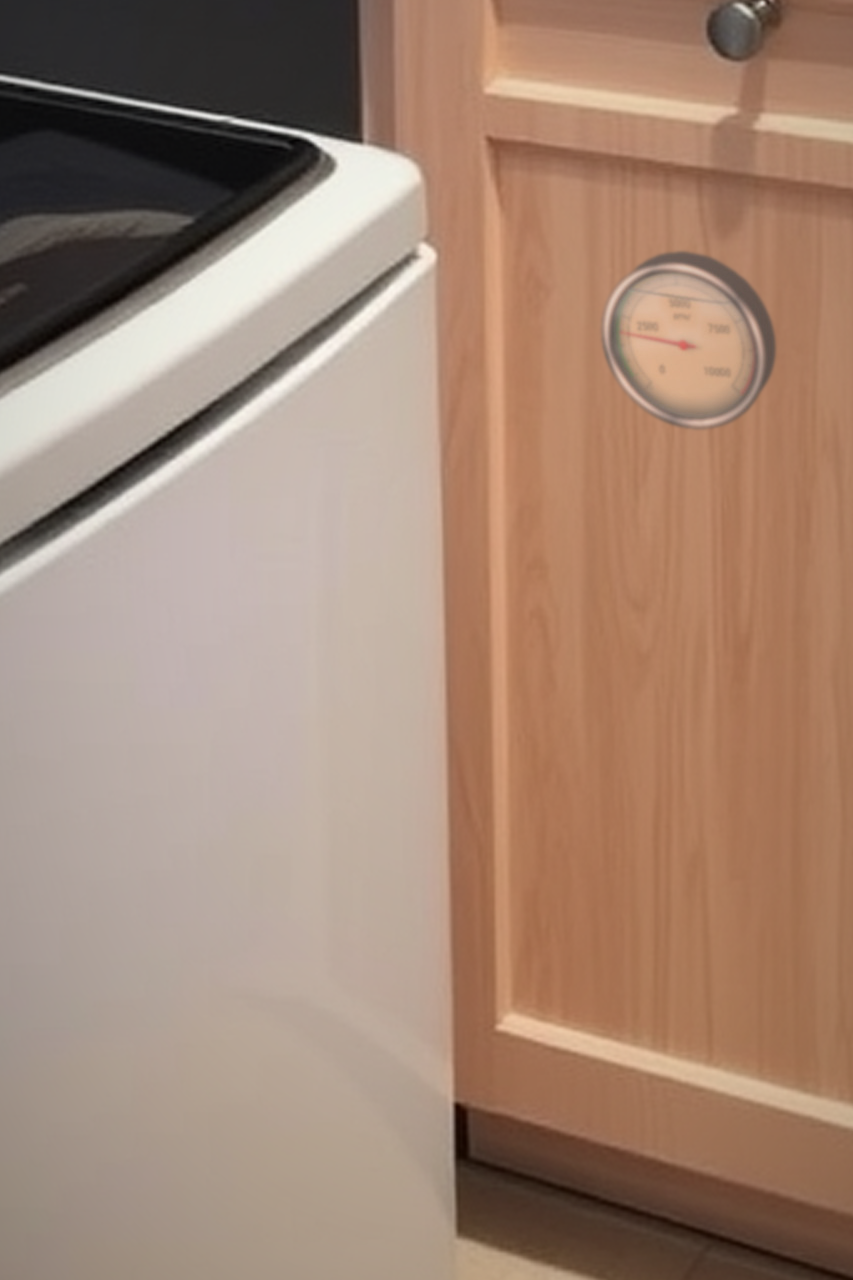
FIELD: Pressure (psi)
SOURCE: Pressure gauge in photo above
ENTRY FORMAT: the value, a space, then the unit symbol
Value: 2000 psi
